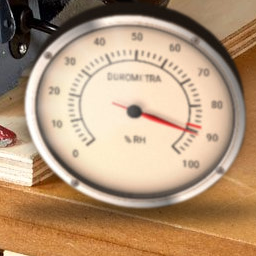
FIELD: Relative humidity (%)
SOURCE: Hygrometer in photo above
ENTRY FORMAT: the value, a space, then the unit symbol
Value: 90 %
